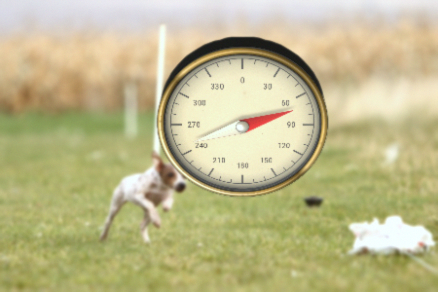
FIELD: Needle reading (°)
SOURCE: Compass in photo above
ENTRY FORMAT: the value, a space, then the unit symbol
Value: 70 °
